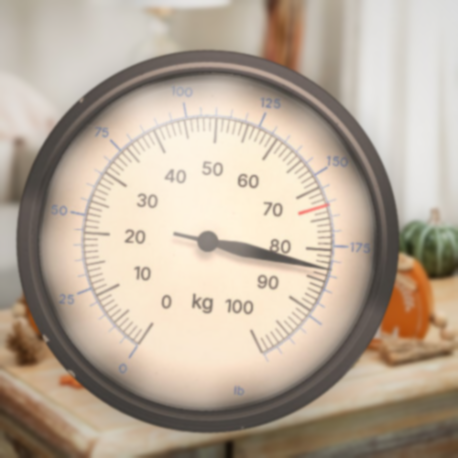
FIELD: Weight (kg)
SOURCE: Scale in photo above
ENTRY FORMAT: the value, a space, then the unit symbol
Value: 83 kg
